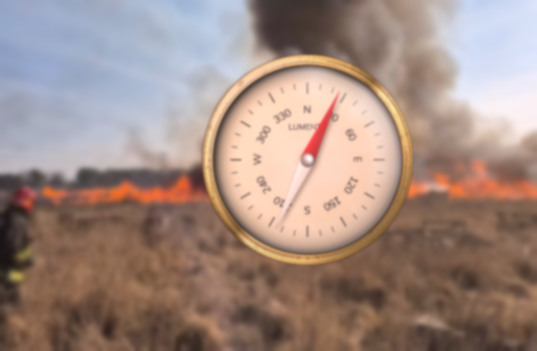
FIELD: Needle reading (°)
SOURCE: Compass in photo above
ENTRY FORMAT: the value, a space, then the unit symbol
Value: 25 °
